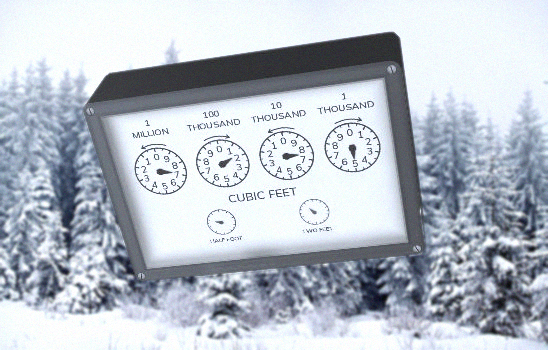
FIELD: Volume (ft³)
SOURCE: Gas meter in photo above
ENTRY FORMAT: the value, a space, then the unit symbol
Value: 717500 ft³
